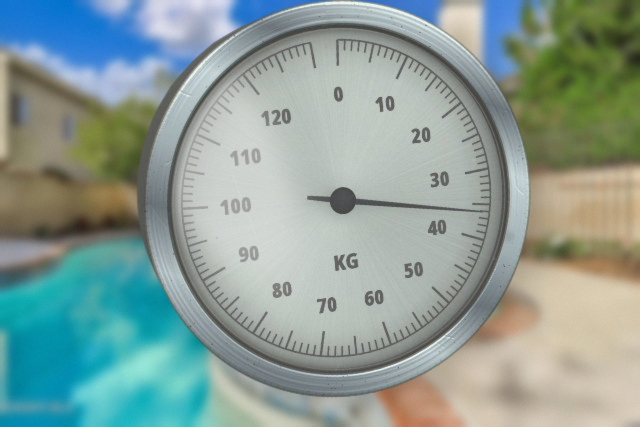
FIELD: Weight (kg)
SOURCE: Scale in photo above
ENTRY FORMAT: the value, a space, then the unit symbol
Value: 36 kg
